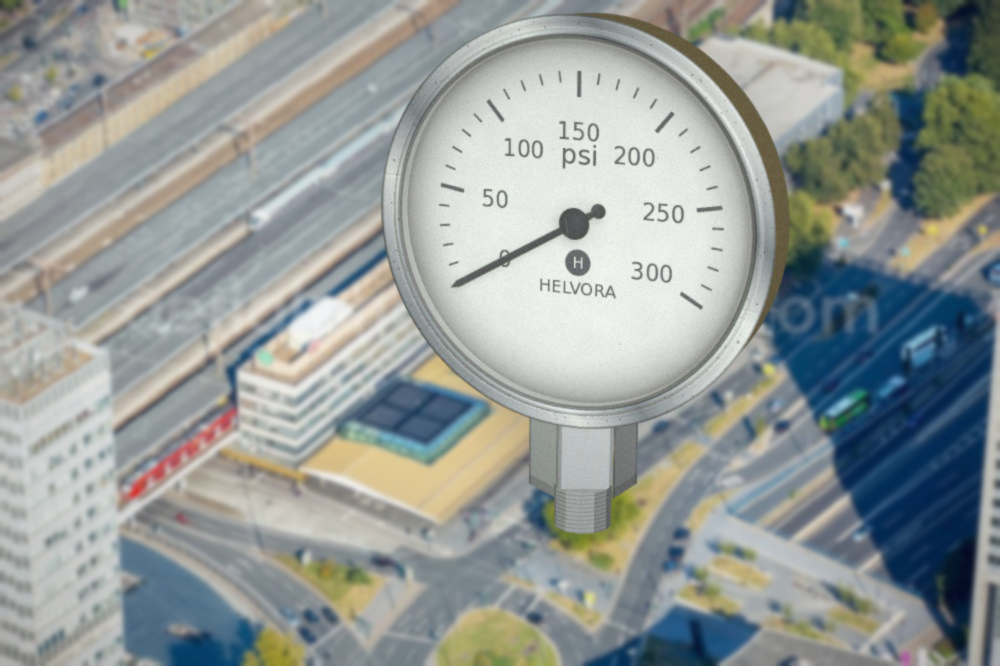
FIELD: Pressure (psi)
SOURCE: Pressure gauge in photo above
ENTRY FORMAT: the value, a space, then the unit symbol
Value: 0 psi
